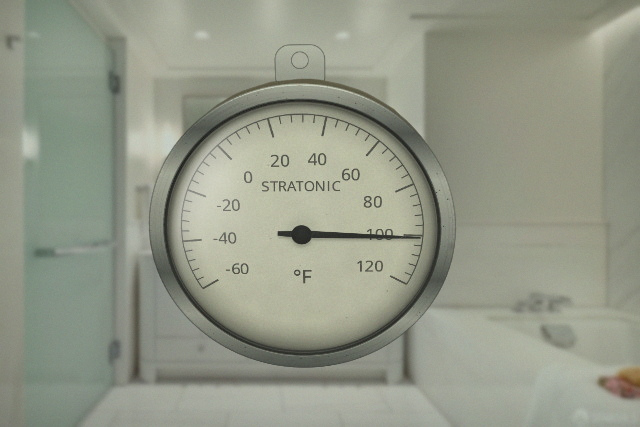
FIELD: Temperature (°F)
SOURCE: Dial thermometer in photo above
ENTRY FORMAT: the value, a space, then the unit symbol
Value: 100 °F
